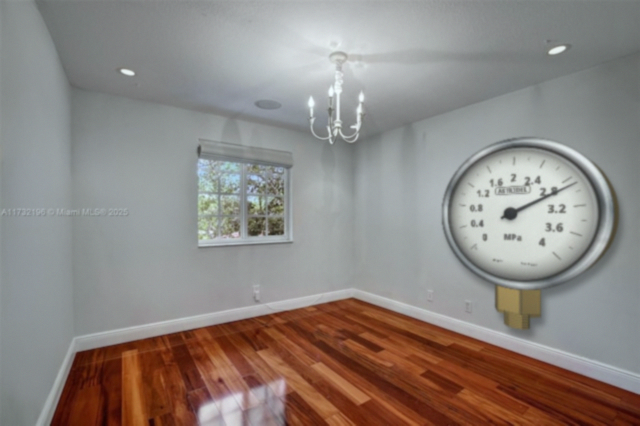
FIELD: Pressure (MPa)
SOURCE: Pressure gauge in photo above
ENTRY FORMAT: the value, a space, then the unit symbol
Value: 2.9 MPa
